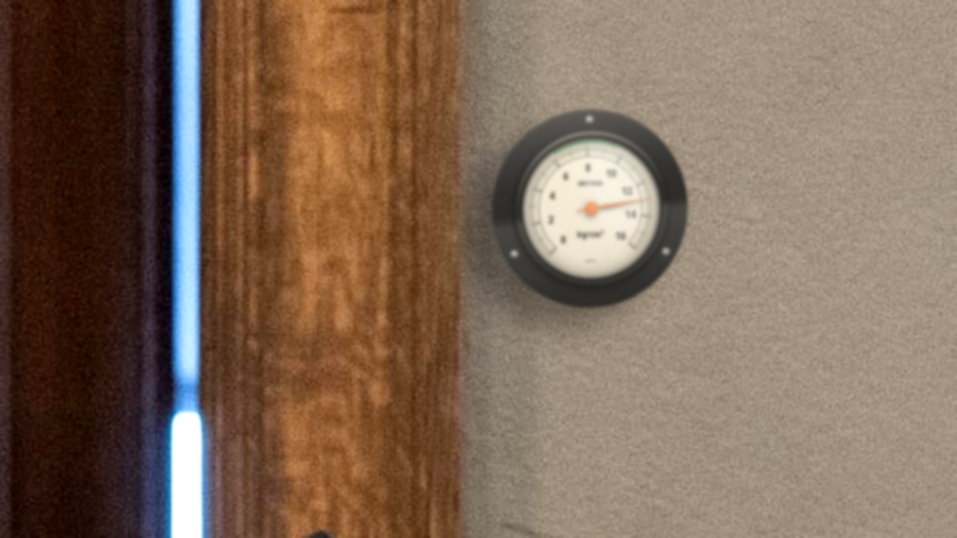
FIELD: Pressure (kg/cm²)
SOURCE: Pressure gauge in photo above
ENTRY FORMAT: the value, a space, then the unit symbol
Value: 13 kg/cm²
